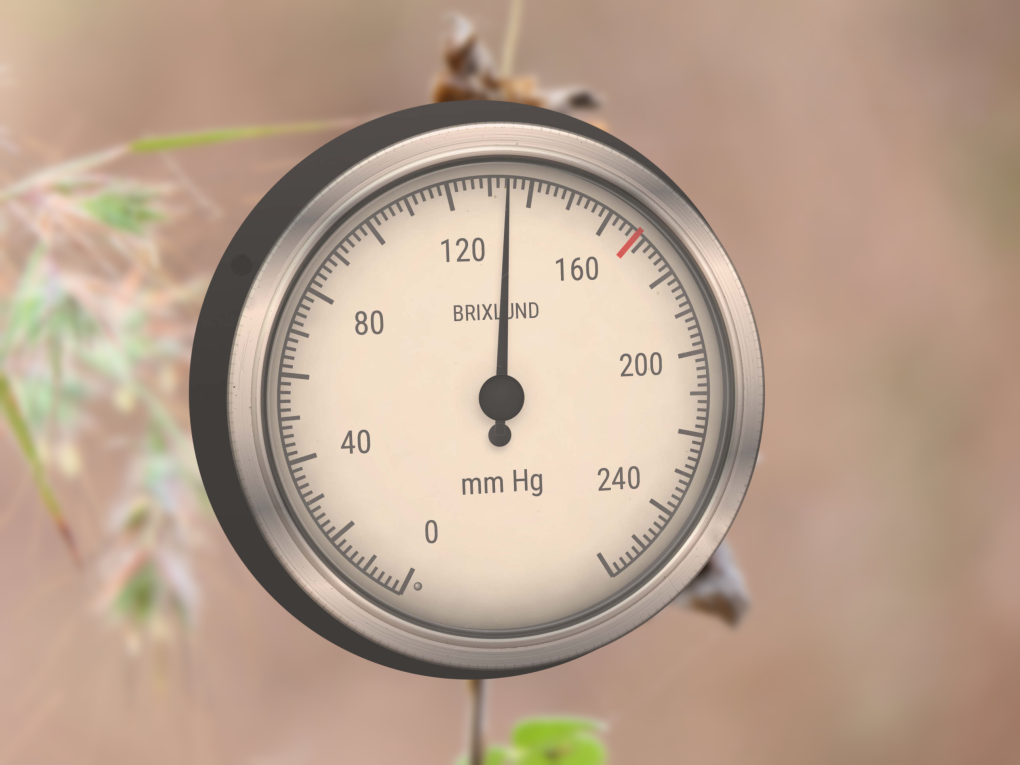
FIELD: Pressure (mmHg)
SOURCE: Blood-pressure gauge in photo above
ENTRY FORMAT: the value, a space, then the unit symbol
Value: 134 mmHg
